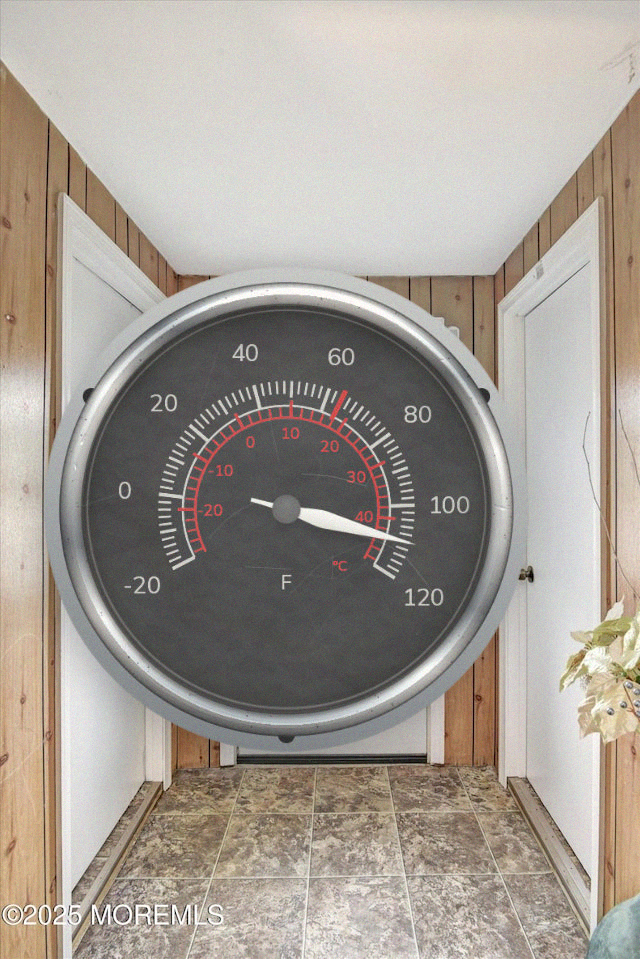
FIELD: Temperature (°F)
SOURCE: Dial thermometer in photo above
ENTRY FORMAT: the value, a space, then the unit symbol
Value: 110 °F
